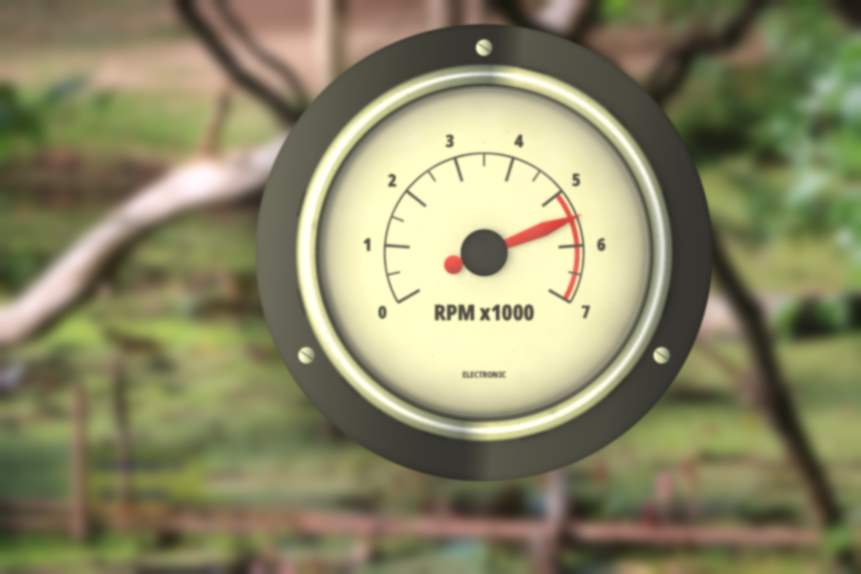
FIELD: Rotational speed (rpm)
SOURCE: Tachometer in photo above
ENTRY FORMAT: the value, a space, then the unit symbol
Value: 5500 rpm
